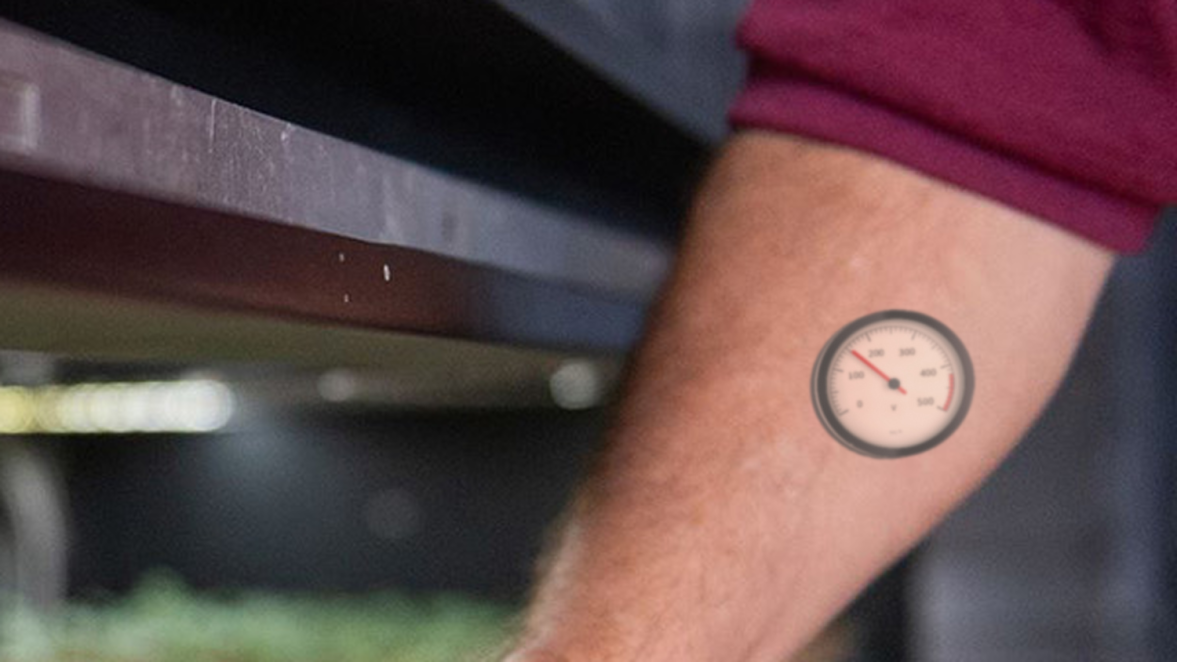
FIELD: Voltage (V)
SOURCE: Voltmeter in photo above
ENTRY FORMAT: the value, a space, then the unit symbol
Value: 150 V
